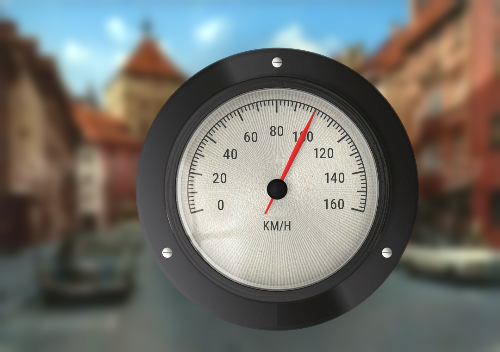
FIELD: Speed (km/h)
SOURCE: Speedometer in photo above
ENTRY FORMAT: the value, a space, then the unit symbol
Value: 100 km/h
